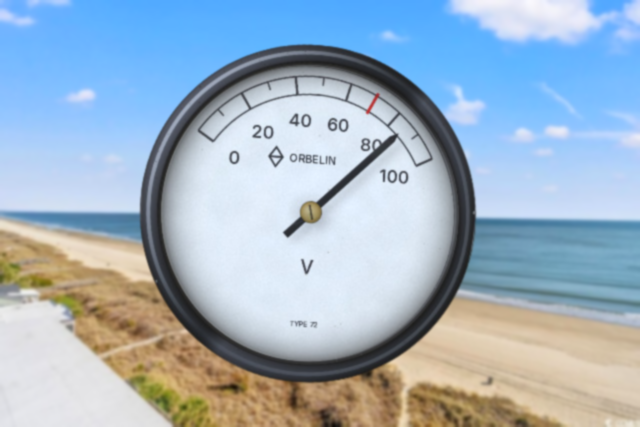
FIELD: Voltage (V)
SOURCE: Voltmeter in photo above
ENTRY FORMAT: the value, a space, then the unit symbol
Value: 85 V
